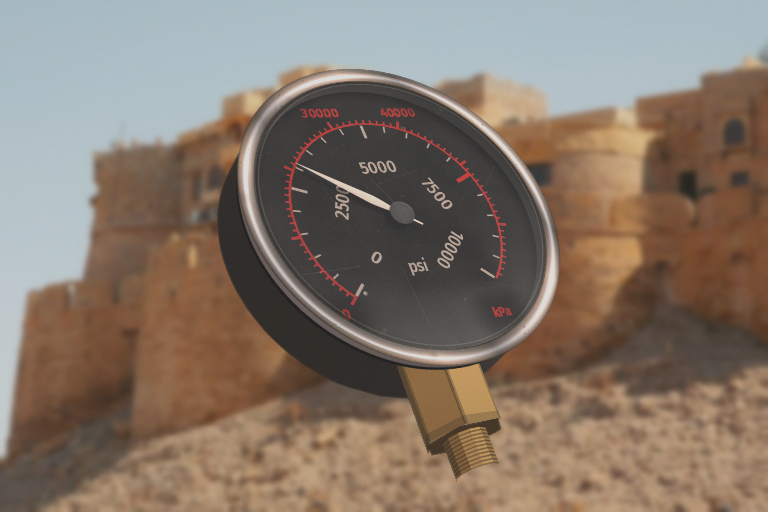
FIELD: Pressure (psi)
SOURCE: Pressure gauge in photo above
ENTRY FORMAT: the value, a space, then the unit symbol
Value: 3000 psi
